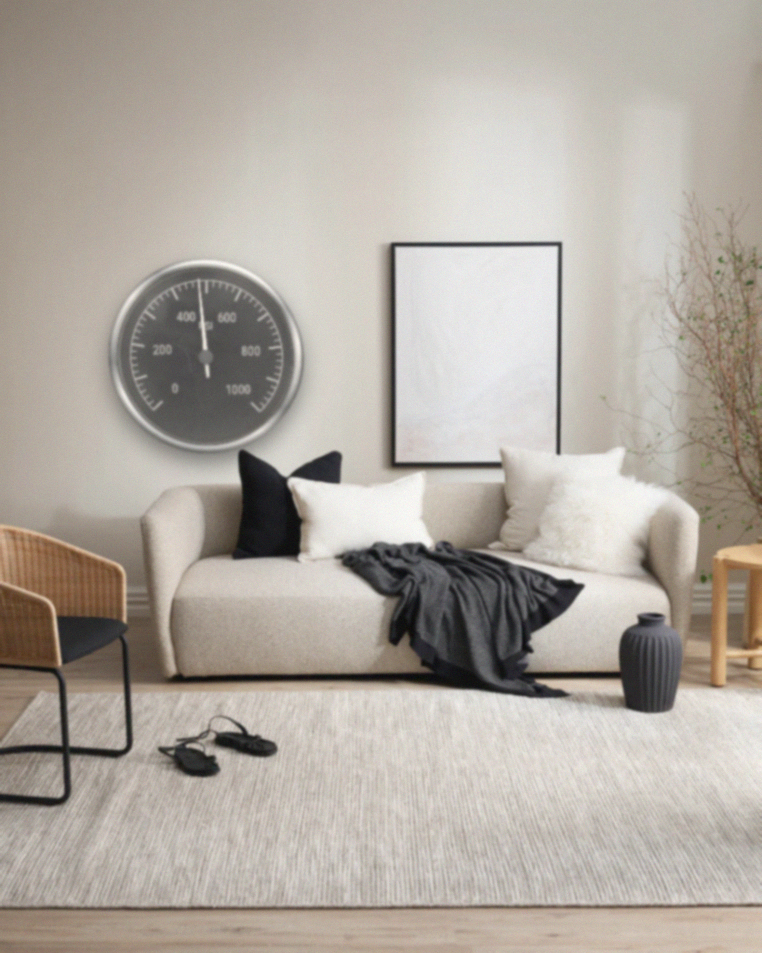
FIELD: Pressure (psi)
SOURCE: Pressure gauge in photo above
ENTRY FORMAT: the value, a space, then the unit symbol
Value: 480 psi
